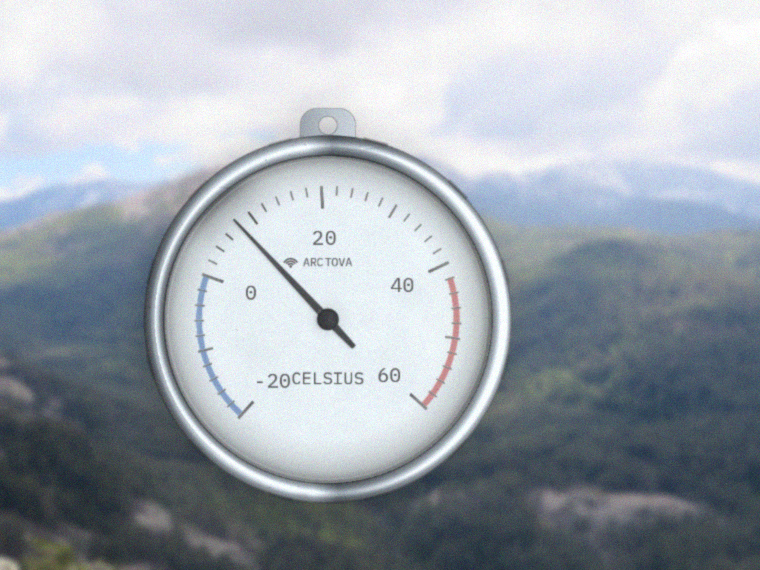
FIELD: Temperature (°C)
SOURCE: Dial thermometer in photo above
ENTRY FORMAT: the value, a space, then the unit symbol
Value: 8 °C
